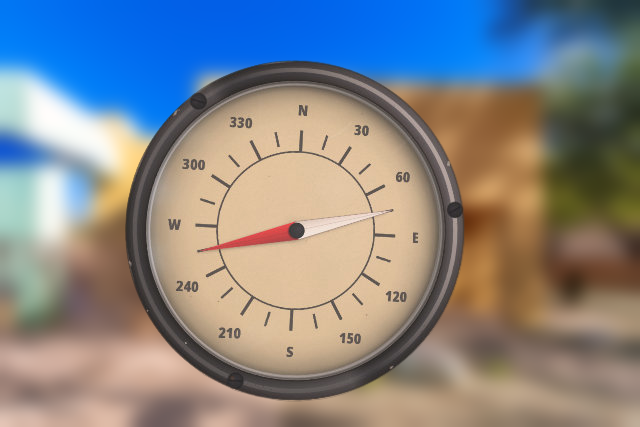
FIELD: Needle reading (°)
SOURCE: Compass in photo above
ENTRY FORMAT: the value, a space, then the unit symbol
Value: 255 °
